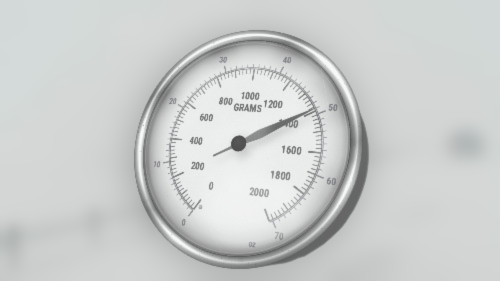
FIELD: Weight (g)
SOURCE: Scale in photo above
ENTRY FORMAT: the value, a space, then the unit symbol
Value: 1400 g
